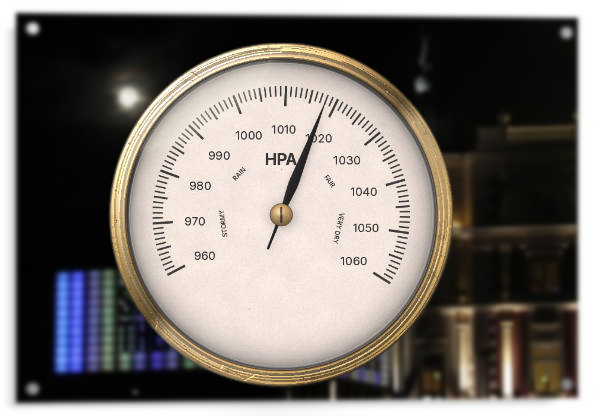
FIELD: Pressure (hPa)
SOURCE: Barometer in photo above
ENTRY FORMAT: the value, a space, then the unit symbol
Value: 1018 hPa
